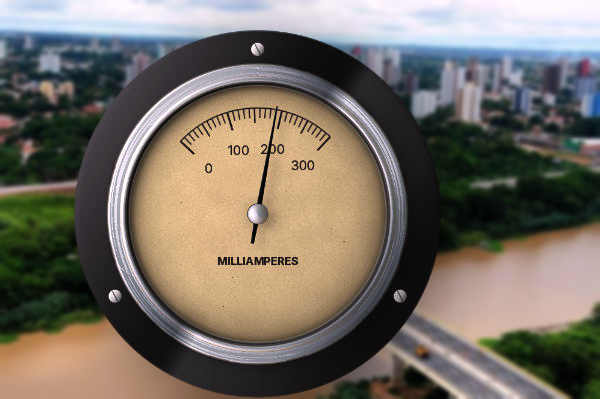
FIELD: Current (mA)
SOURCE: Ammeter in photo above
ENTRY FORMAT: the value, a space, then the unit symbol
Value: 190 mA
